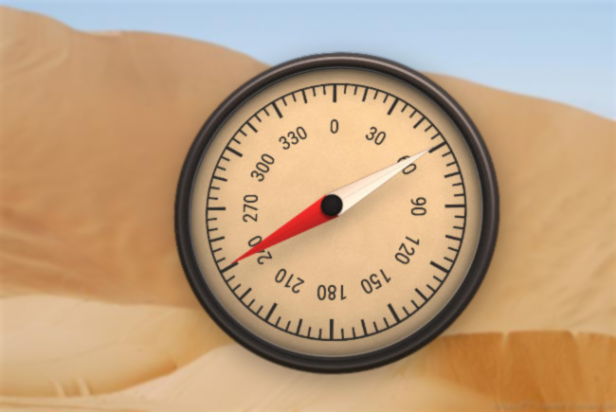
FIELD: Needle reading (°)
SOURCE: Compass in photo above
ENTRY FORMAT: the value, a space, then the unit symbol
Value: 240 °
